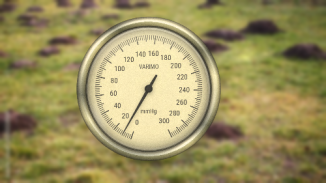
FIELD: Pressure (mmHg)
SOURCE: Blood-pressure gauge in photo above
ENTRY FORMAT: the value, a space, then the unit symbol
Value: 10 mmHg
